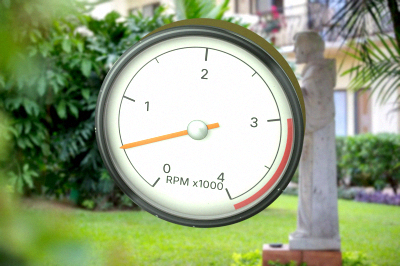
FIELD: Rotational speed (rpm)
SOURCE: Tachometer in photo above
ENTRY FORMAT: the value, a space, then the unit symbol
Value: 500 rpm
